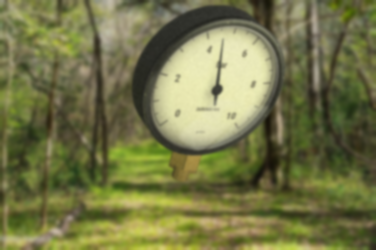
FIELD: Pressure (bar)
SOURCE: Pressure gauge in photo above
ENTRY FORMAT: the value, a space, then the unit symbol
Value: 4.5 bar
